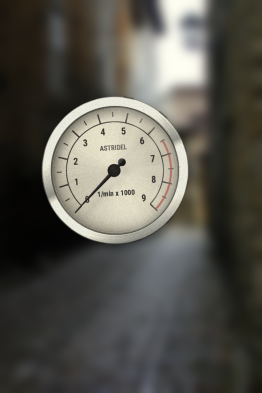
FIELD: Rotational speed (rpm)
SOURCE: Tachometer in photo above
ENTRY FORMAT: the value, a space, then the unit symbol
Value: 0 rpm
